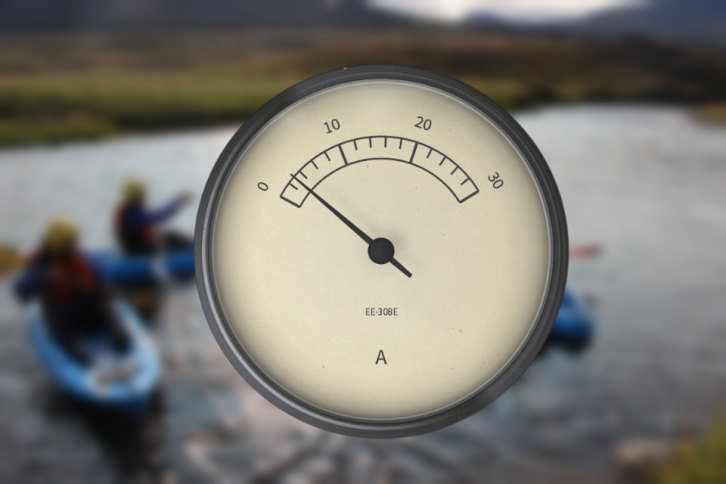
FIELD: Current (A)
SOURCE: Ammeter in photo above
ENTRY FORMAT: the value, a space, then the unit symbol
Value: 3 A
